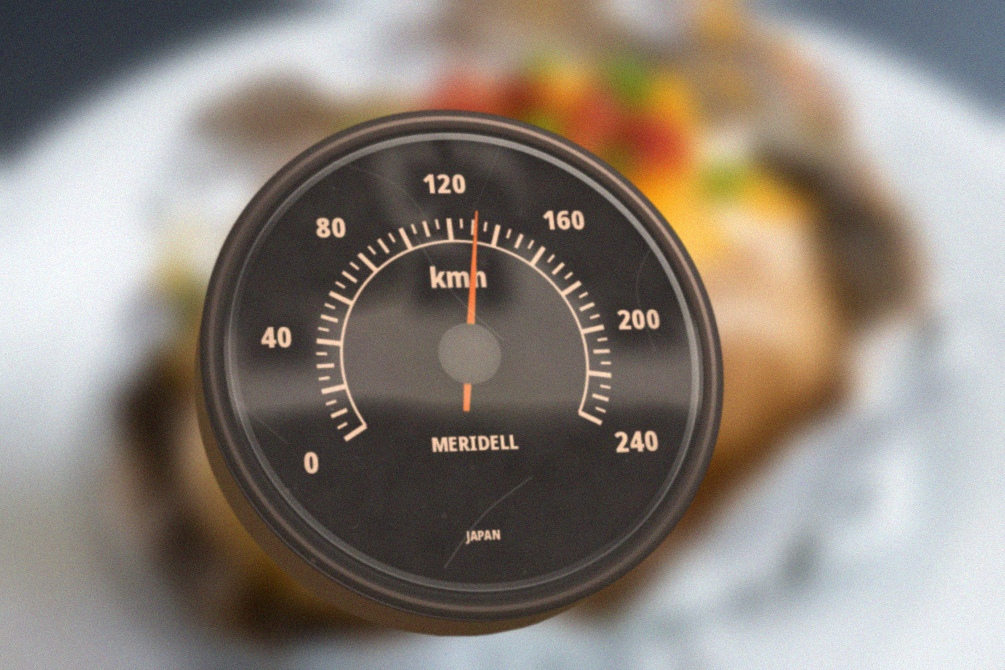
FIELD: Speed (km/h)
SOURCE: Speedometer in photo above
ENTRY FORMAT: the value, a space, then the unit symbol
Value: 130 km/h
